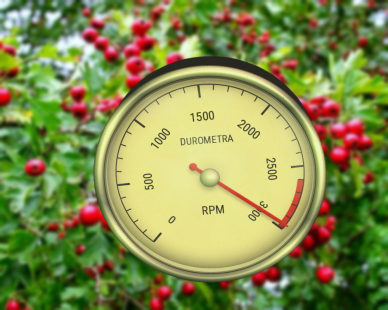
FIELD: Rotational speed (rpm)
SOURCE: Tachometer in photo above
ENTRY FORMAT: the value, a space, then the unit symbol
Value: 2950 rpm
